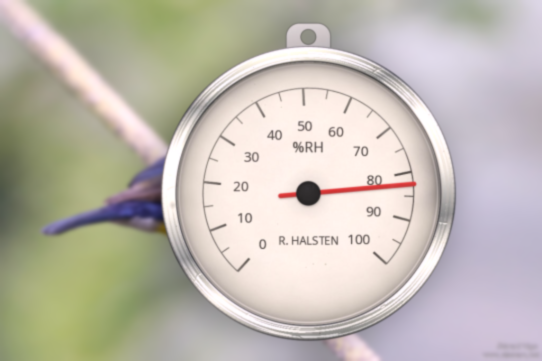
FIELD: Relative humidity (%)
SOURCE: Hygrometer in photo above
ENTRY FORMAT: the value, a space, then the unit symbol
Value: 82.5 %
